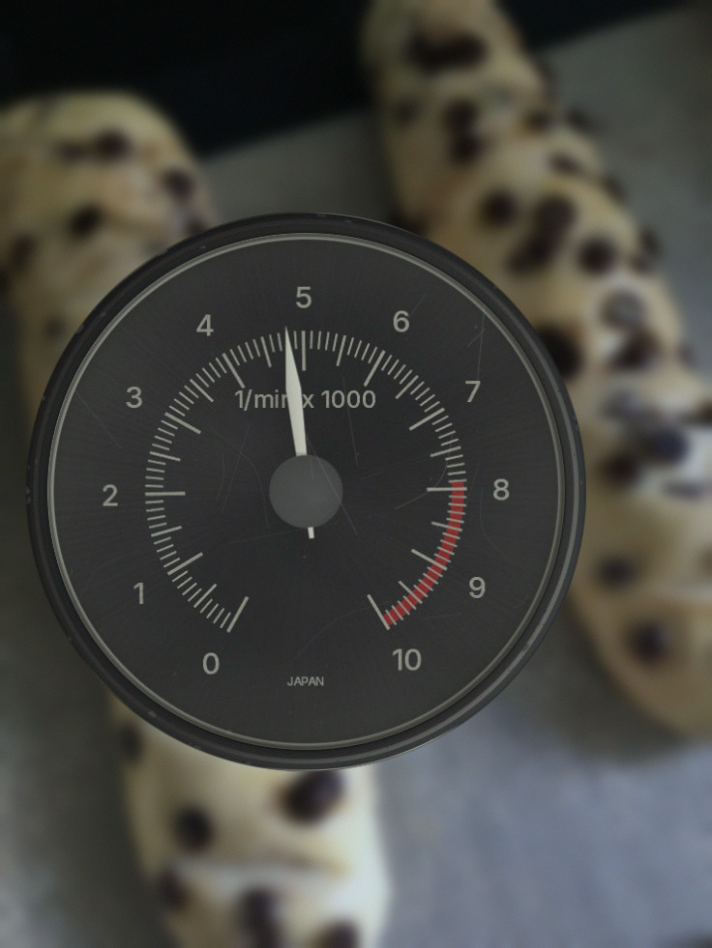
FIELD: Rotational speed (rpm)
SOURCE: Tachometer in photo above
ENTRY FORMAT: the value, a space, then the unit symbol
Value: 4800 rpm
